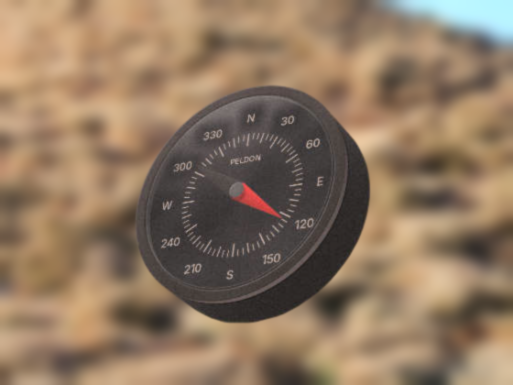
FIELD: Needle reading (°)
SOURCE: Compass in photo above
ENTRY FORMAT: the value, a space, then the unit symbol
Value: 125 °
